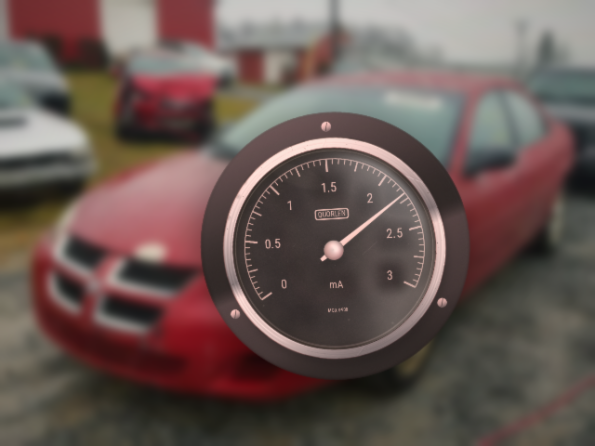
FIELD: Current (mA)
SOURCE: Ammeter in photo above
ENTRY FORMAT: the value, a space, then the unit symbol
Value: 2.2 mA
